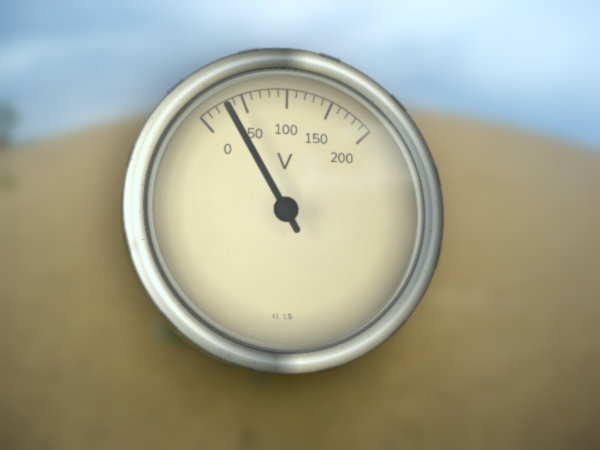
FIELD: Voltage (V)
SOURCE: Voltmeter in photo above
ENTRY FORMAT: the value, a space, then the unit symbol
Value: 30 V
